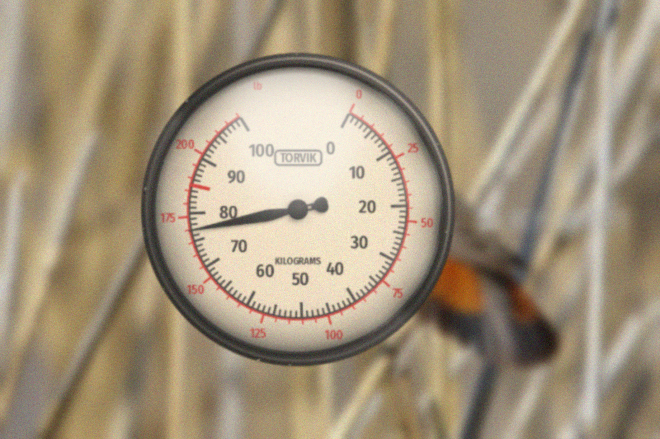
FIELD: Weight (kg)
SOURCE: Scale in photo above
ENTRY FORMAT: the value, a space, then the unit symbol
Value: 77 kg
